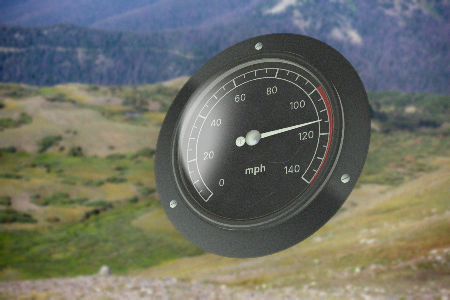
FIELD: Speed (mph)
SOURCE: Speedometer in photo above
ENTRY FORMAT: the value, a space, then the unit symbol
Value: 115 mph
